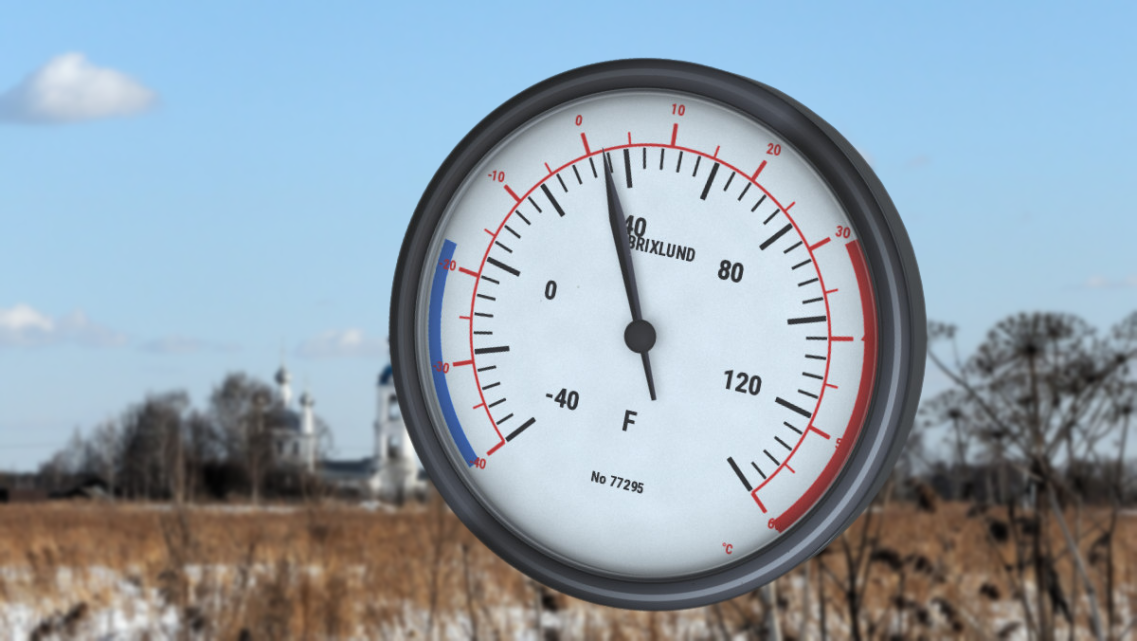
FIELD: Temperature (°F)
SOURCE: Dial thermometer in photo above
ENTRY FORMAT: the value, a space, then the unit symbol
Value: 36 °F
